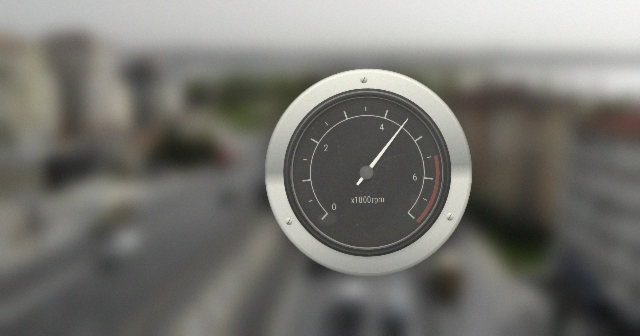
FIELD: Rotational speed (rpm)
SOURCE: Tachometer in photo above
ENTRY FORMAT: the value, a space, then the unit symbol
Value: 4500 rpm
